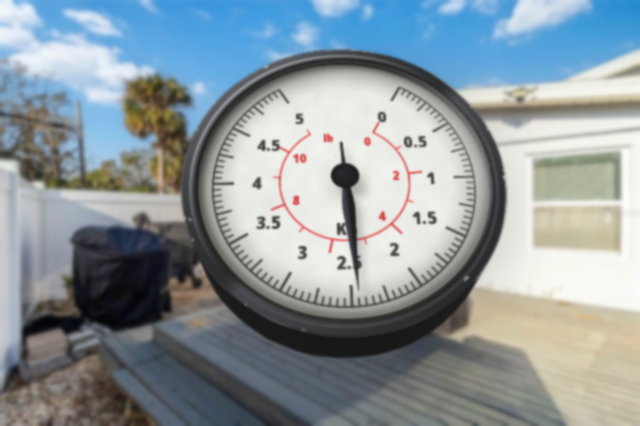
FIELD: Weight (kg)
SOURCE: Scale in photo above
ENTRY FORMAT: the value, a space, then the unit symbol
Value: 2.45 kg
